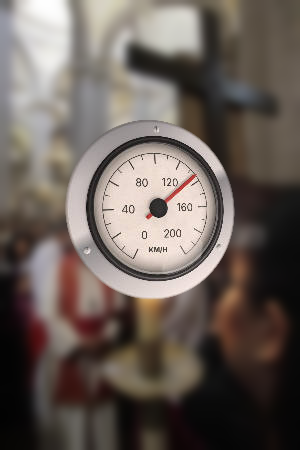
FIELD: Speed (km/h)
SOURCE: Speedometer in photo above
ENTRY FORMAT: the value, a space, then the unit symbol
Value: 135 km/h
